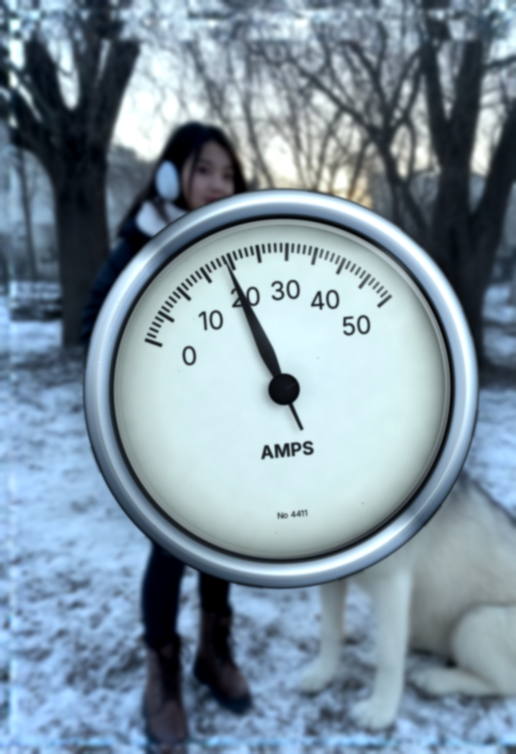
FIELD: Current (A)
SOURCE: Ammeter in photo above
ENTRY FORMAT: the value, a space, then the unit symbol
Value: 19 A
